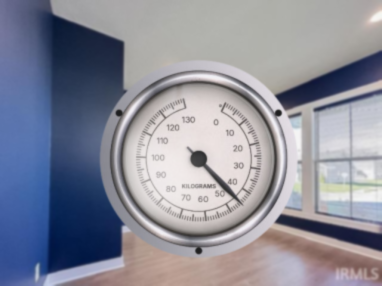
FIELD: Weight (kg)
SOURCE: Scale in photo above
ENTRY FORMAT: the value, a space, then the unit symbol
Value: 45 kg
